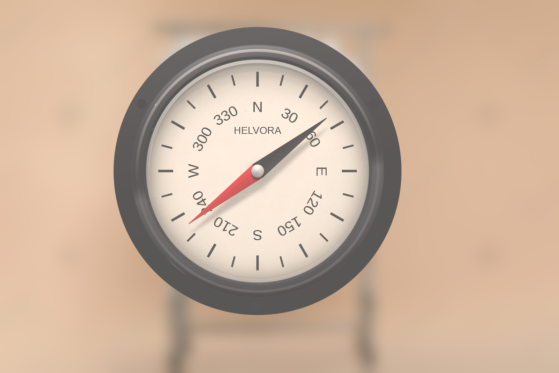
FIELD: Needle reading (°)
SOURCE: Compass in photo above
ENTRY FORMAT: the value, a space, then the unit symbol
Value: 232.5 °
